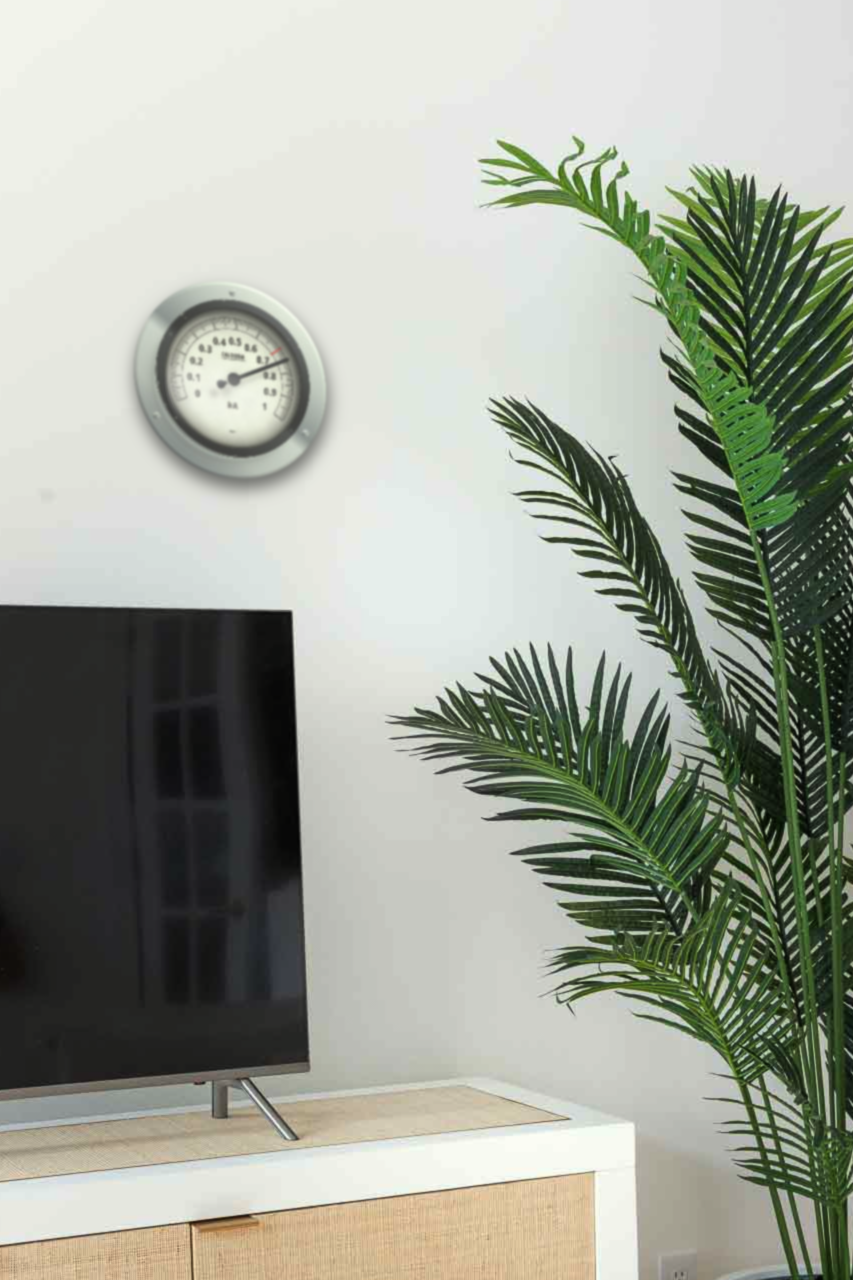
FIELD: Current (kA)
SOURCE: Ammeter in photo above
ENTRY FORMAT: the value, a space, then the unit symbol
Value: 0.75 kA
